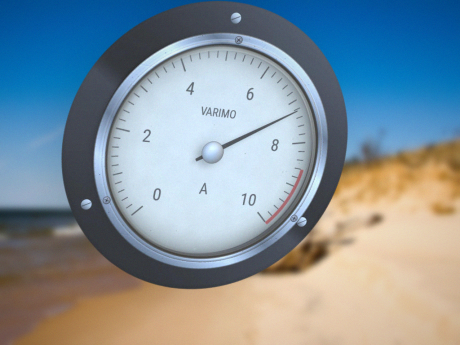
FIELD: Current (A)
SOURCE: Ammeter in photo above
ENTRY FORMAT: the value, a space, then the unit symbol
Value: 7.2 A
